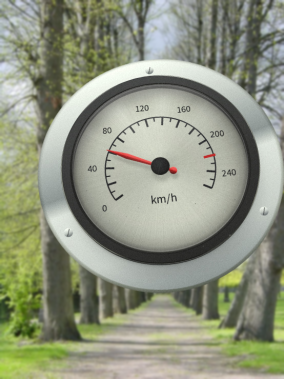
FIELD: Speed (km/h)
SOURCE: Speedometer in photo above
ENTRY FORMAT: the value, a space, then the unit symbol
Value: 60 km/h
